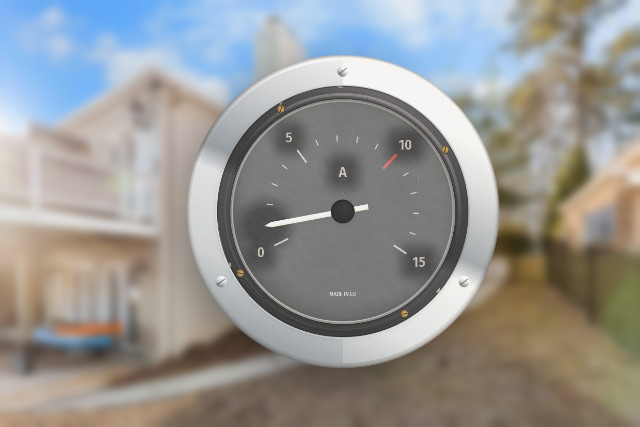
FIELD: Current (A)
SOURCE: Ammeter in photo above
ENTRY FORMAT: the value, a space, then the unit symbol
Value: 1 A
